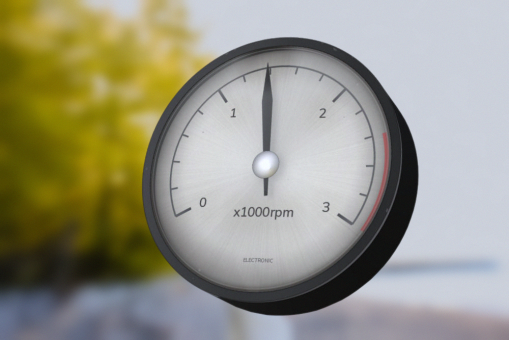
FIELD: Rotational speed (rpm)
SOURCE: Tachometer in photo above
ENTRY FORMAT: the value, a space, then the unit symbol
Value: 1400 rpm
